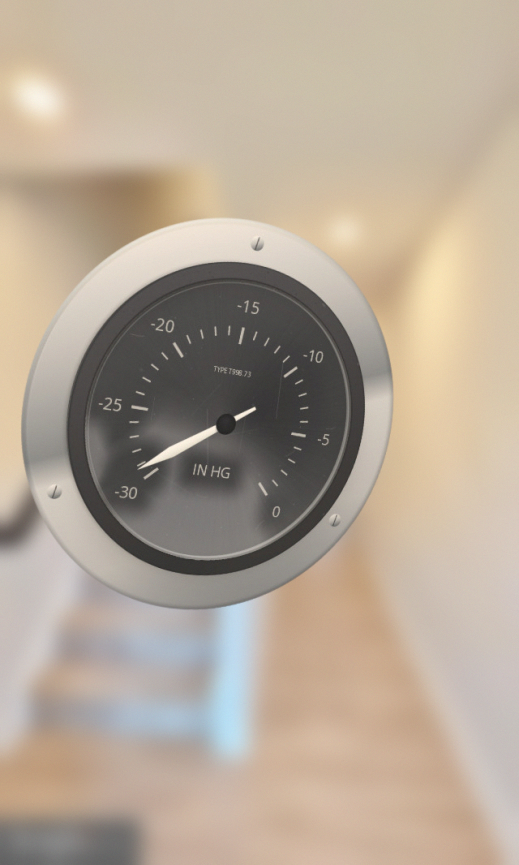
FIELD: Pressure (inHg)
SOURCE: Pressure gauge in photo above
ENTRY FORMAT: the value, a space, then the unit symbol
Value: -29 inHg
